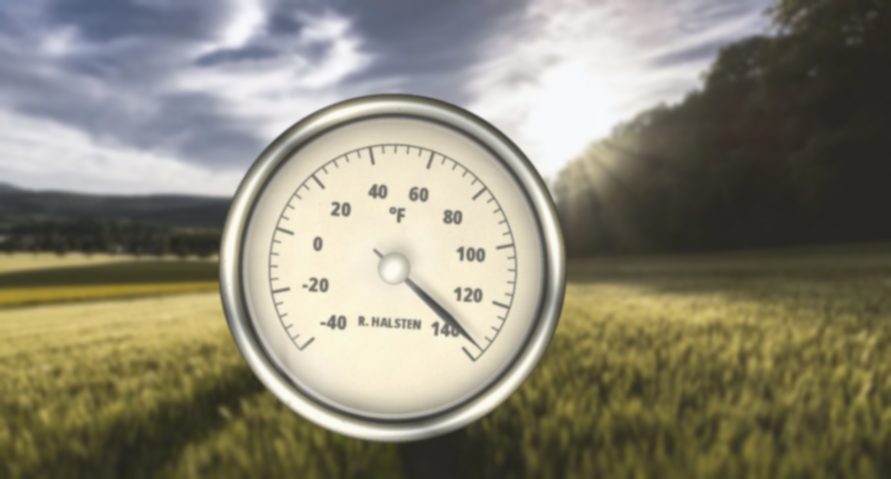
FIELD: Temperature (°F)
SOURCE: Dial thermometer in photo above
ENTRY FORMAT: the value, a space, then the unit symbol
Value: 136 °F
